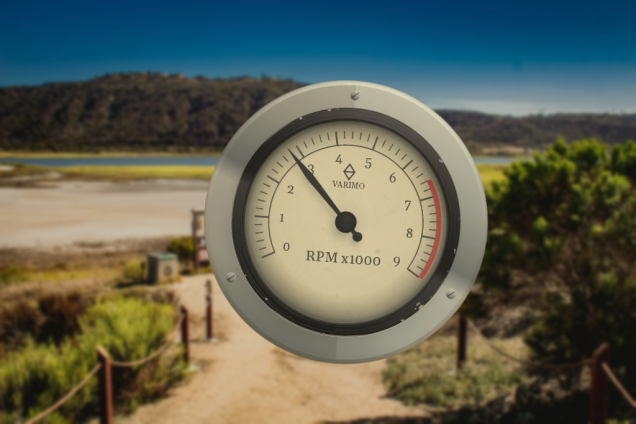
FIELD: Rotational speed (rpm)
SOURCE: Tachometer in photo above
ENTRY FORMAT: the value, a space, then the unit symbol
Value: 2800 rpm
